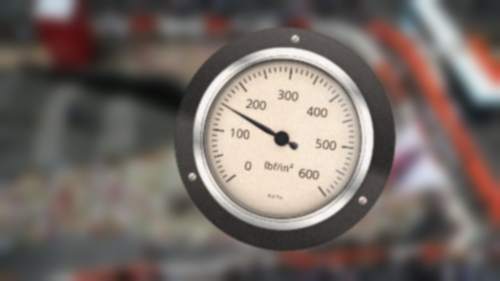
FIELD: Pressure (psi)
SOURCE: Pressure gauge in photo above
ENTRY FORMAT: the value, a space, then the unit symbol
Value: 150 psi
